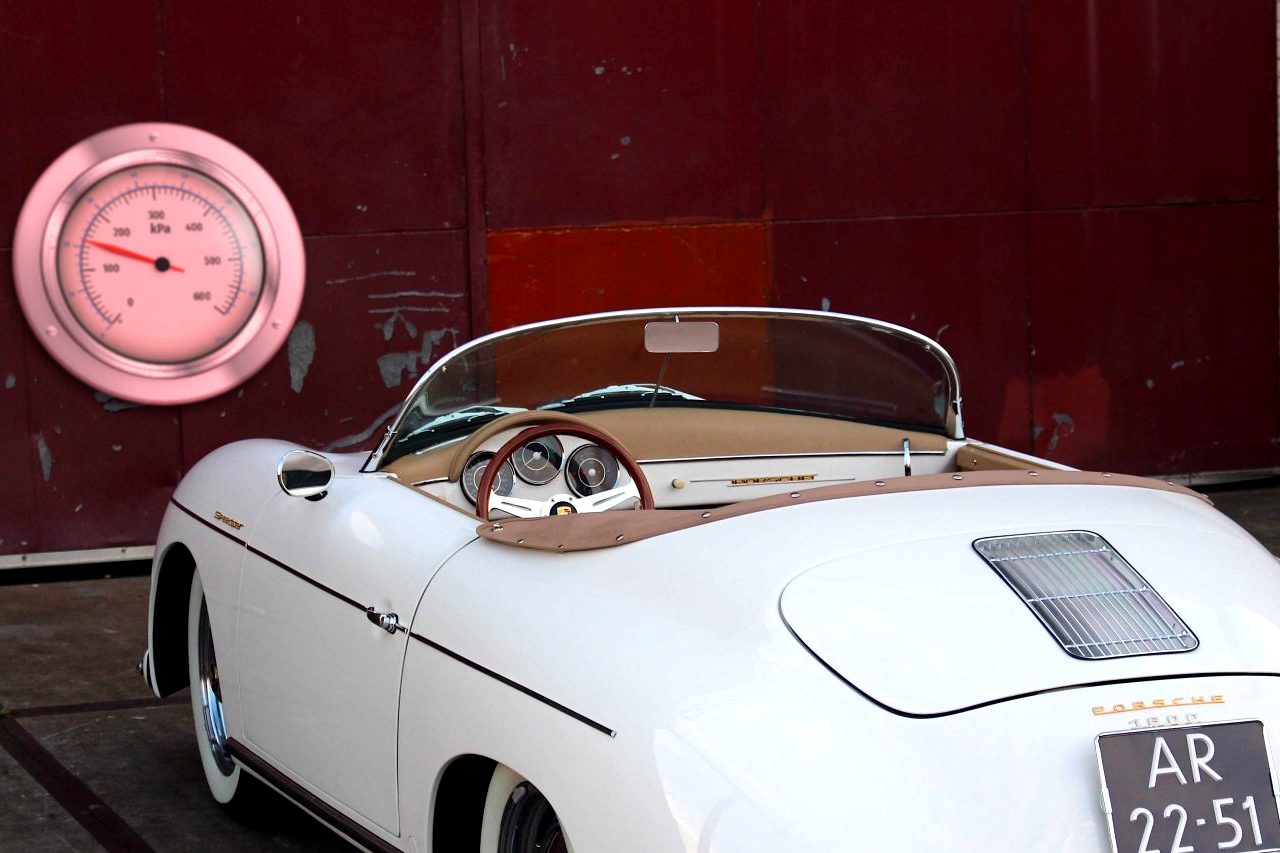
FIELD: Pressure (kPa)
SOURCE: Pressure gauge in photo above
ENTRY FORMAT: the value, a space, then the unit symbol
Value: 150 kPa
